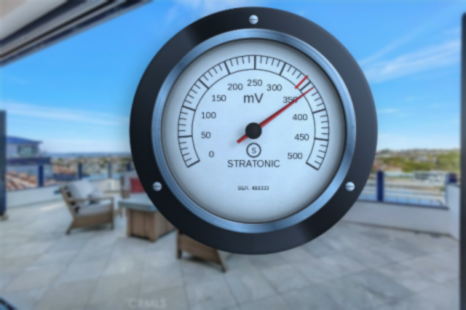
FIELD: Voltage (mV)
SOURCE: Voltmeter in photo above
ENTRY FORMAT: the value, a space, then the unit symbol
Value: 360 mV
